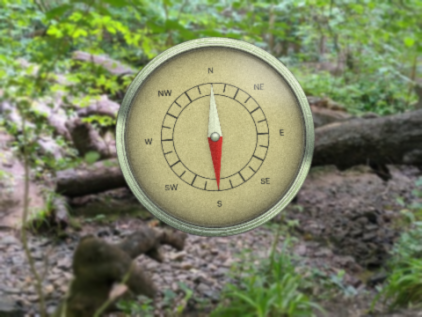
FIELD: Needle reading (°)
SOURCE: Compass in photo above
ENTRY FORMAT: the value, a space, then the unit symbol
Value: 180 °
